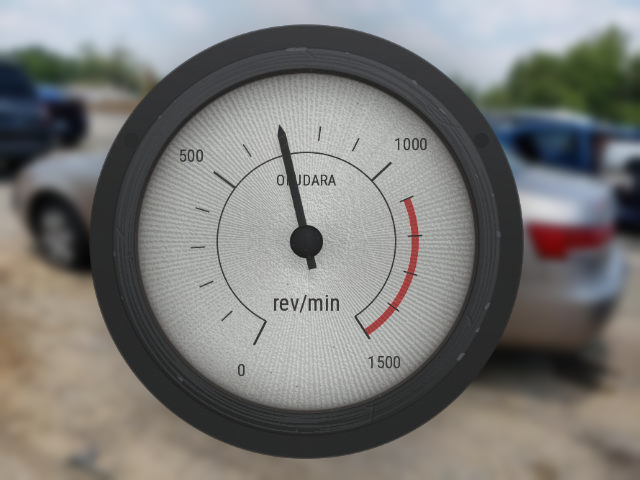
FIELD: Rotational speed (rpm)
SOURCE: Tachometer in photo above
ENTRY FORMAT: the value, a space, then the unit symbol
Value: 700 rpm
